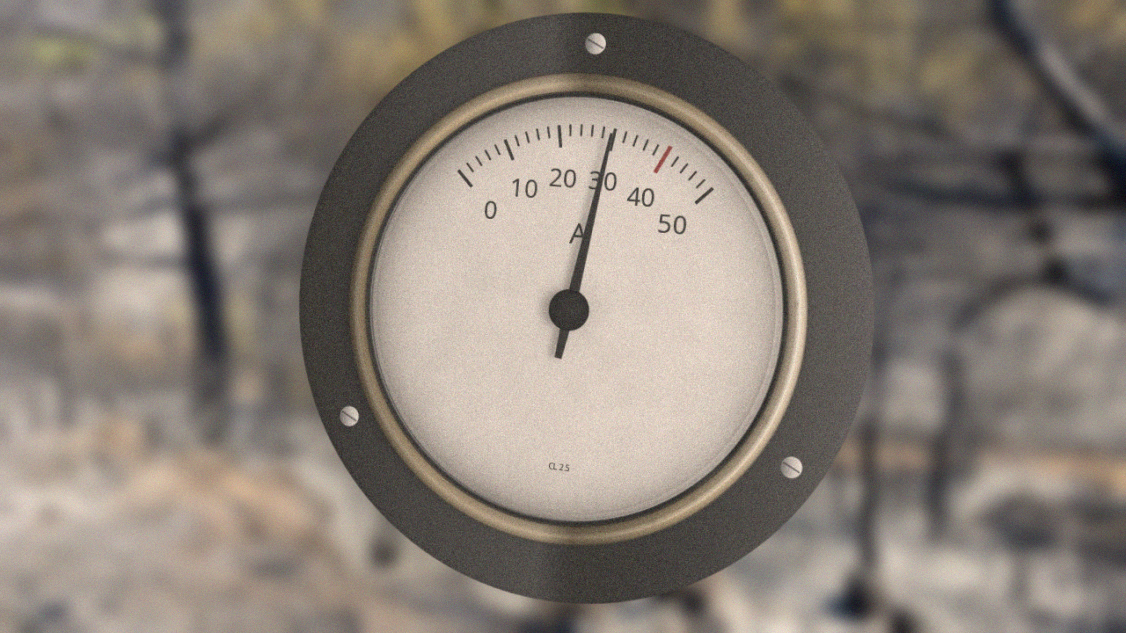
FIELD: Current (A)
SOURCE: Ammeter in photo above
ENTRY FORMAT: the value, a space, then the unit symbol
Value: 30 A
